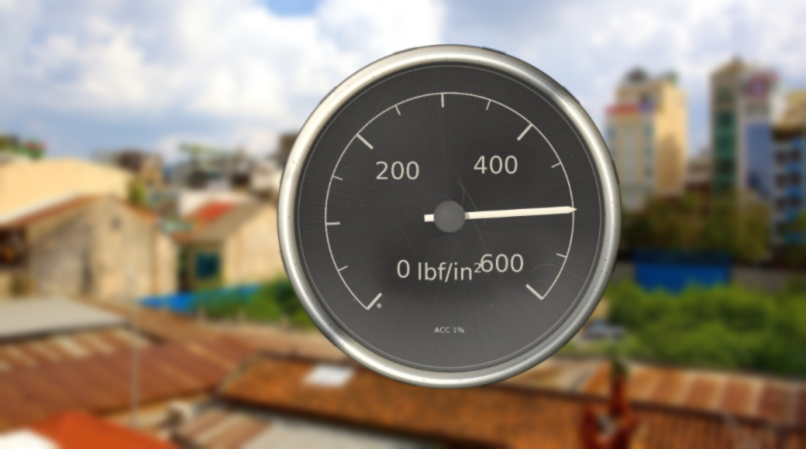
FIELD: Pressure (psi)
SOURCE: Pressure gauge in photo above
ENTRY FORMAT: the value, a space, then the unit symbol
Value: 500 psi
